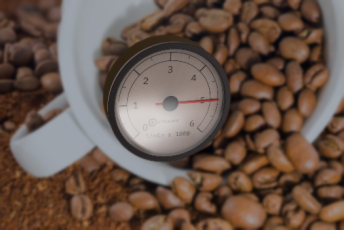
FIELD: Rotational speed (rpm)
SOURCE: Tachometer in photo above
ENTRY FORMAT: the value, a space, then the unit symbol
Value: 5000 rpm
